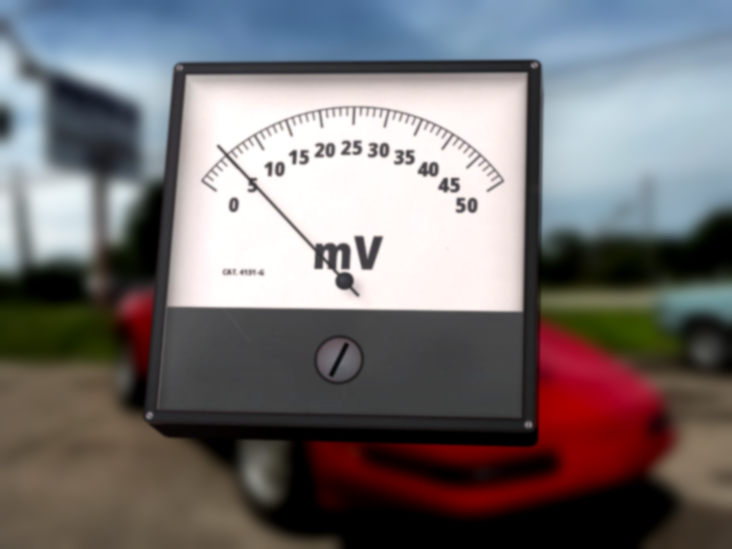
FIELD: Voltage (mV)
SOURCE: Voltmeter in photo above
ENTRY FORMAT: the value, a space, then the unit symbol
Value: 5 mV
